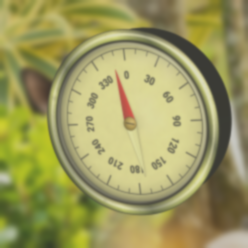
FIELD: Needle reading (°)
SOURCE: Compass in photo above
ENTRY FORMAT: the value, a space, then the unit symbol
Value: 350 °
